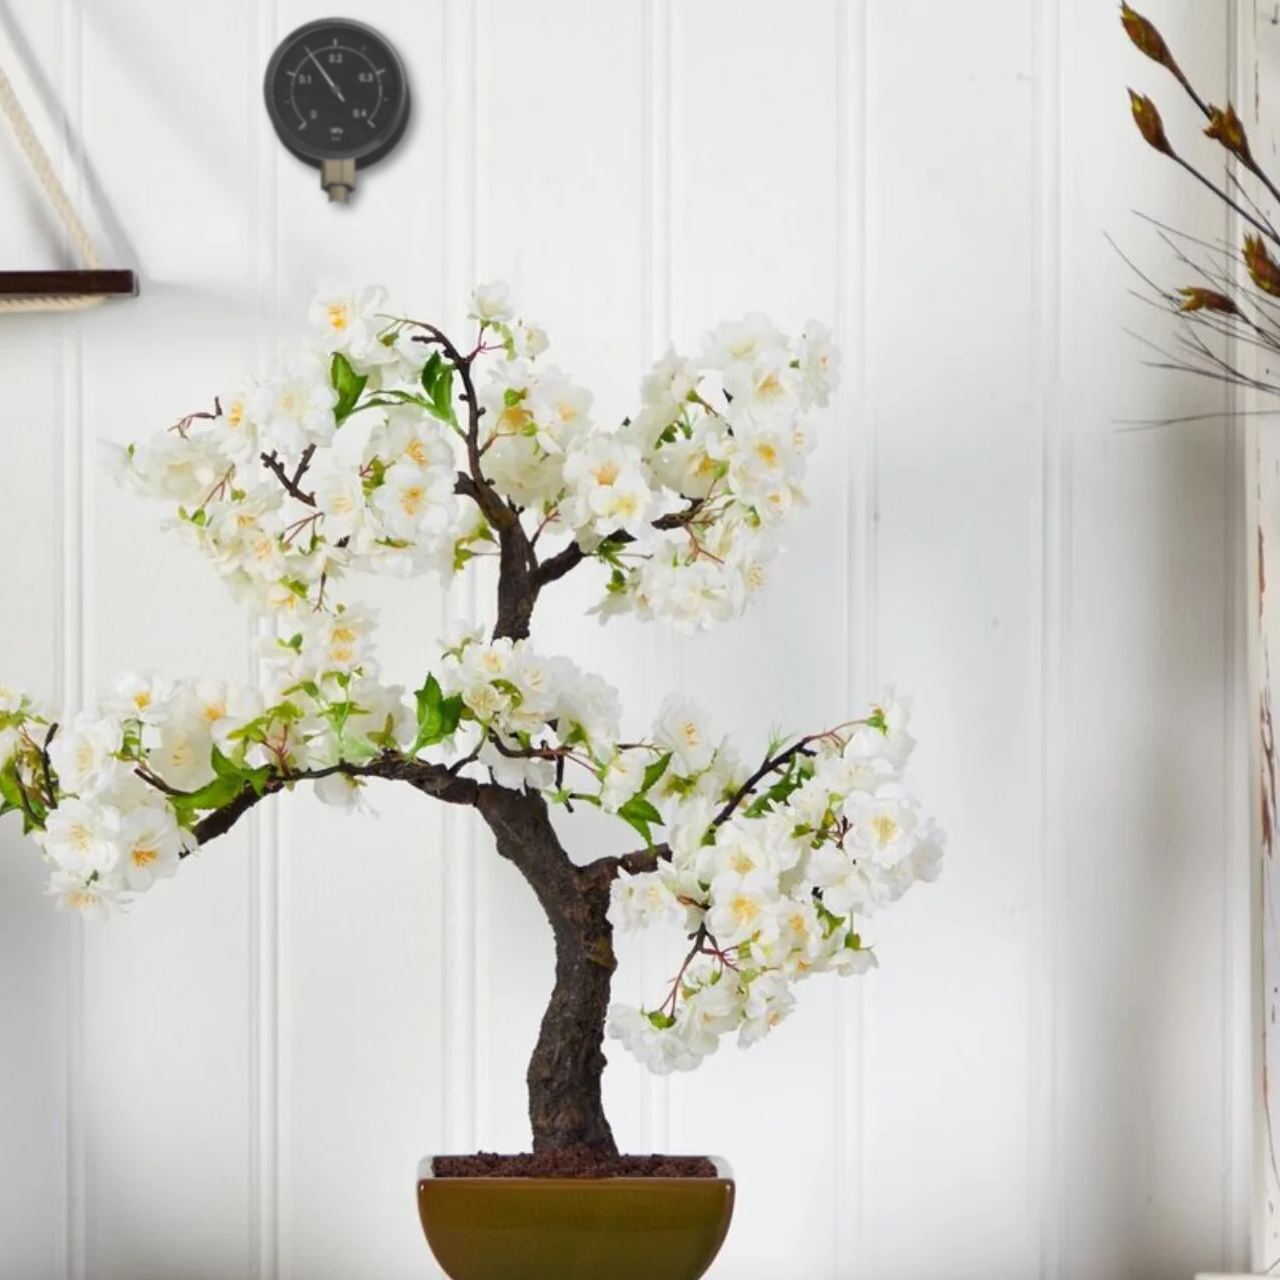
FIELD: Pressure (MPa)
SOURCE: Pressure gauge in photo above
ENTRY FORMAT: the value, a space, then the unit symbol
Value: 0.15 MPa
